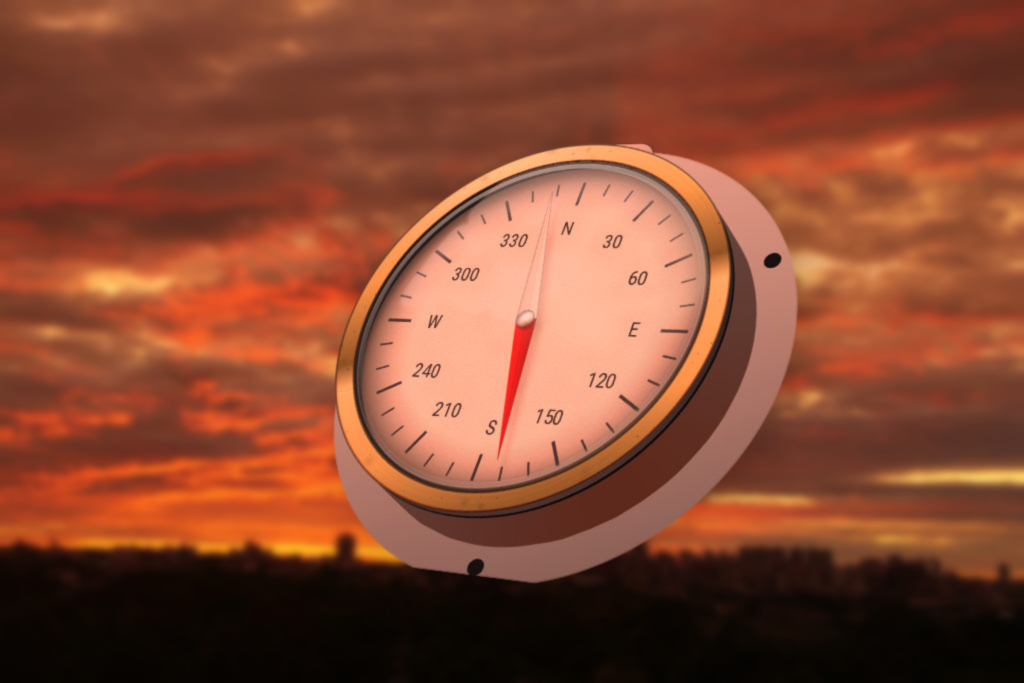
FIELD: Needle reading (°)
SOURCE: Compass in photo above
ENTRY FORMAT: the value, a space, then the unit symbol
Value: 170 °
